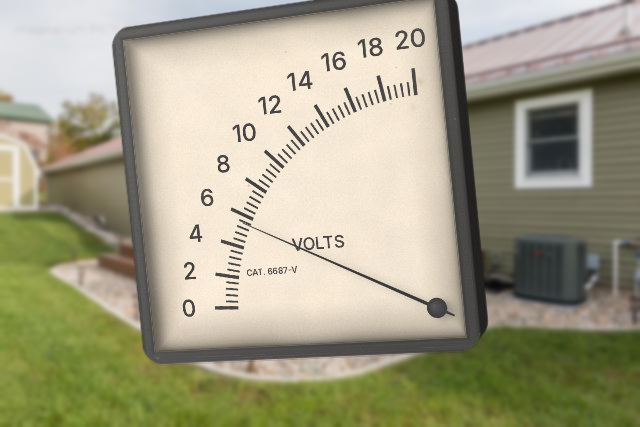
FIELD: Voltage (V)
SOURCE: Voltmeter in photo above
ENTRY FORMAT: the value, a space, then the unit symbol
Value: 5.6 V
